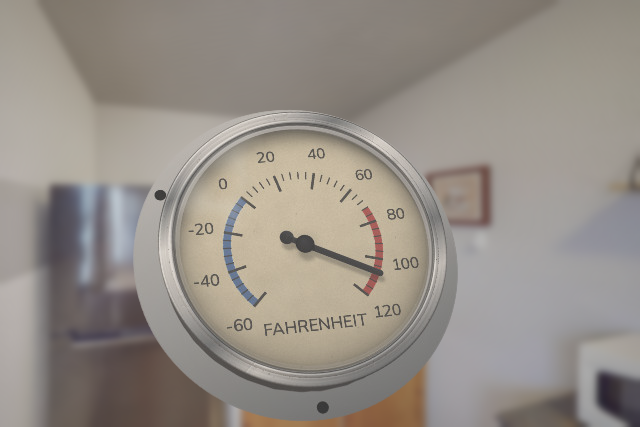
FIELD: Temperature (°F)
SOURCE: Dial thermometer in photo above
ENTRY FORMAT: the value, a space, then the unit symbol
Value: 108 °F
